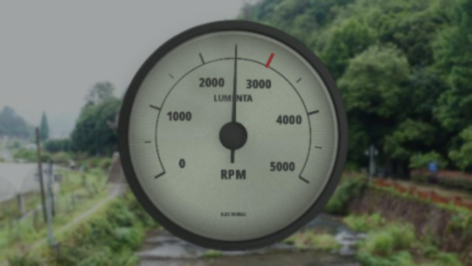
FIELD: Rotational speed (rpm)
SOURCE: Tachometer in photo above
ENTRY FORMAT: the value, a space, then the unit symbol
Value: 2500 rpm
